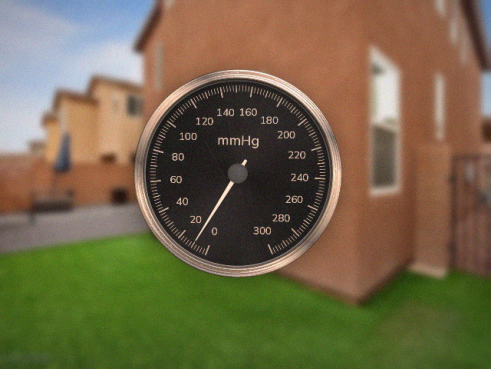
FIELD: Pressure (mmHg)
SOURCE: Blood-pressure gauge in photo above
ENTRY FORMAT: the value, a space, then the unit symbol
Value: 10 mmHg
